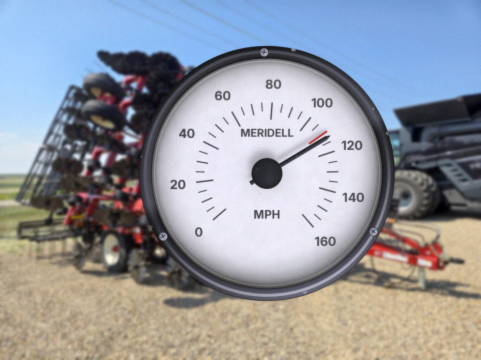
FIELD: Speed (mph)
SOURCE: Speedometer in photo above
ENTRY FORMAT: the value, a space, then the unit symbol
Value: 112.5 mph
